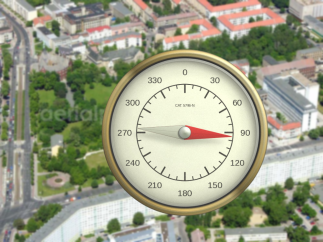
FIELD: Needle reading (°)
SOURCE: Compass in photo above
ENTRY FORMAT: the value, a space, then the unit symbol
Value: 95 °
